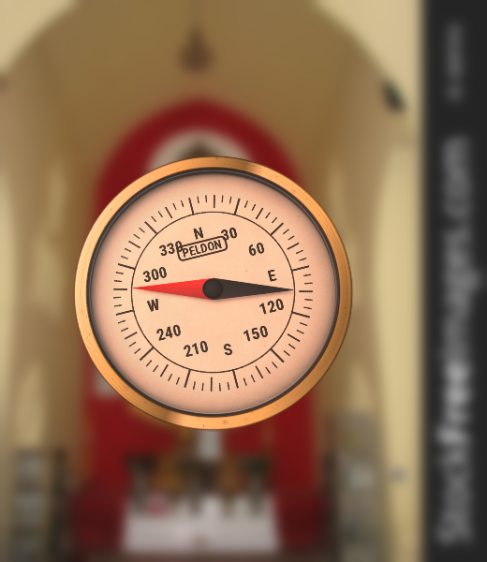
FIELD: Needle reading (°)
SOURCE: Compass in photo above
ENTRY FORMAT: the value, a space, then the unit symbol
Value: 285 °
